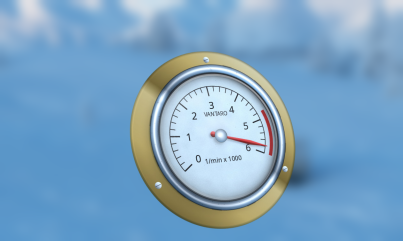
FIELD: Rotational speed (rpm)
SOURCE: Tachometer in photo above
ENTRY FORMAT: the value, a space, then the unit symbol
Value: 5800 rpm
